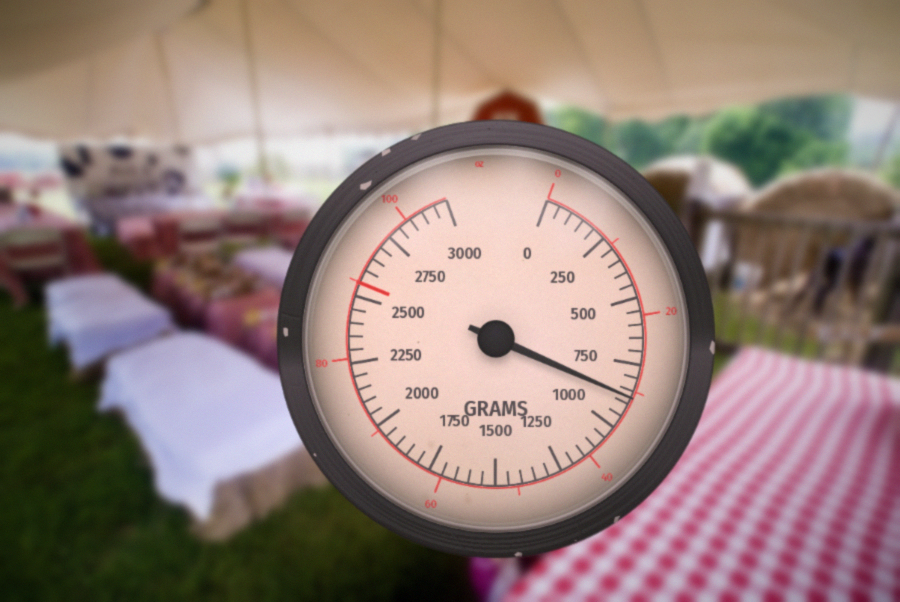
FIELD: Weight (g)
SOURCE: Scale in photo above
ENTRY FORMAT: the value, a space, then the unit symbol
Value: 875 g
